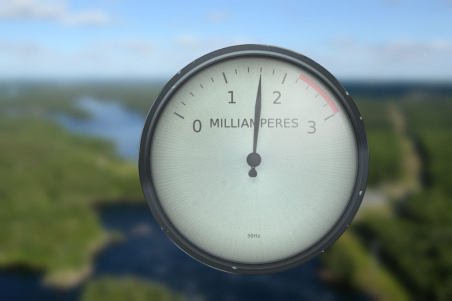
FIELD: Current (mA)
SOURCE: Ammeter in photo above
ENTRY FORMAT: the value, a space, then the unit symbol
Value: 1.6 mA
